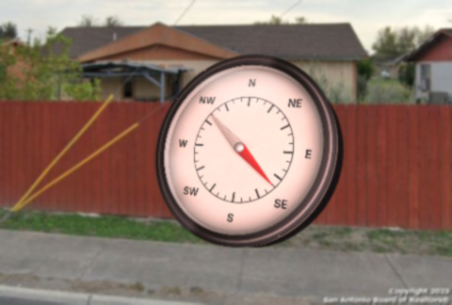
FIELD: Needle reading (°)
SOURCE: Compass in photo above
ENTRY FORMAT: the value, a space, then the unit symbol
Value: 130 °
